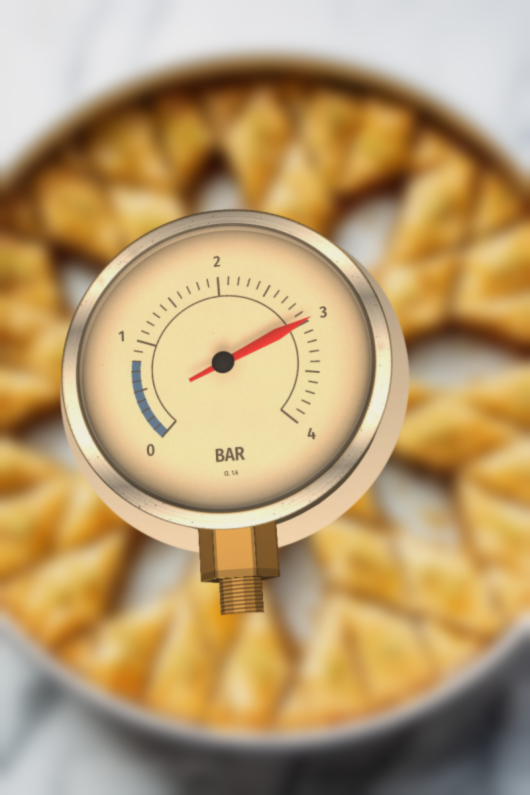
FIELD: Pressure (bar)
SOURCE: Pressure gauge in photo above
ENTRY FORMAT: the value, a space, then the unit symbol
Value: 3 bar
